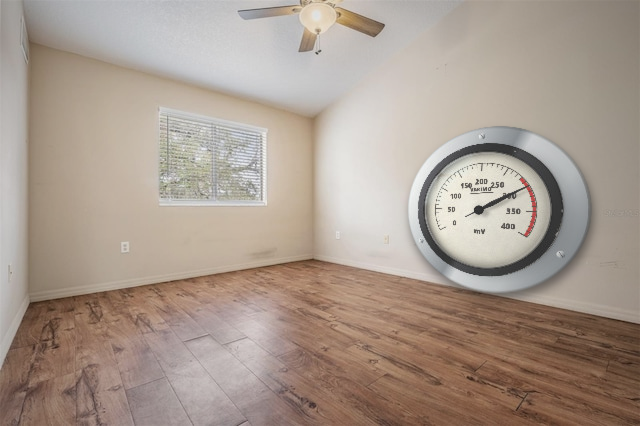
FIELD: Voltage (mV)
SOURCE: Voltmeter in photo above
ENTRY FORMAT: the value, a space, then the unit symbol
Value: 300 mV
